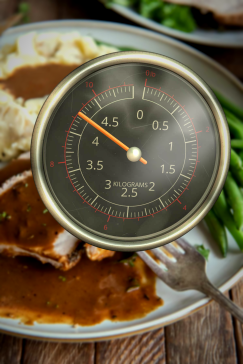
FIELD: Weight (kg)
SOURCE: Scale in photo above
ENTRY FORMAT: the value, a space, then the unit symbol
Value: 4.25 kg
